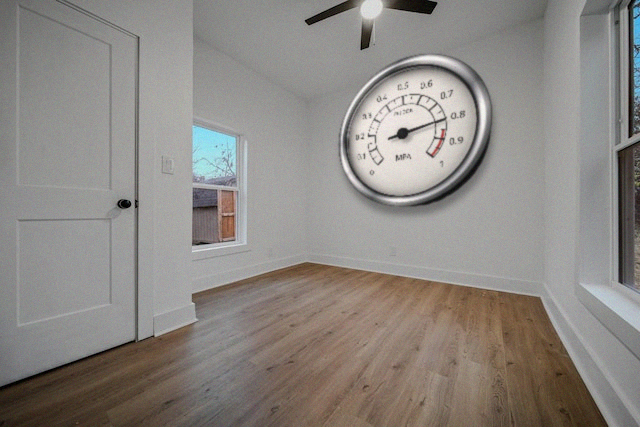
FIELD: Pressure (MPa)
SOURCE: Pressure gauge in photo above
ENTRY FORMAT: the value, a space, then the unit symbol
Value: 0.8 MPa
